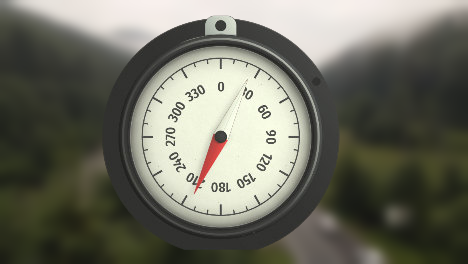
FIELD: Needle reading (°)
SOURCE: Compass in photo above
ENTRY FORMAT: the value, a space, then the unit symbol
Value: 205 °
